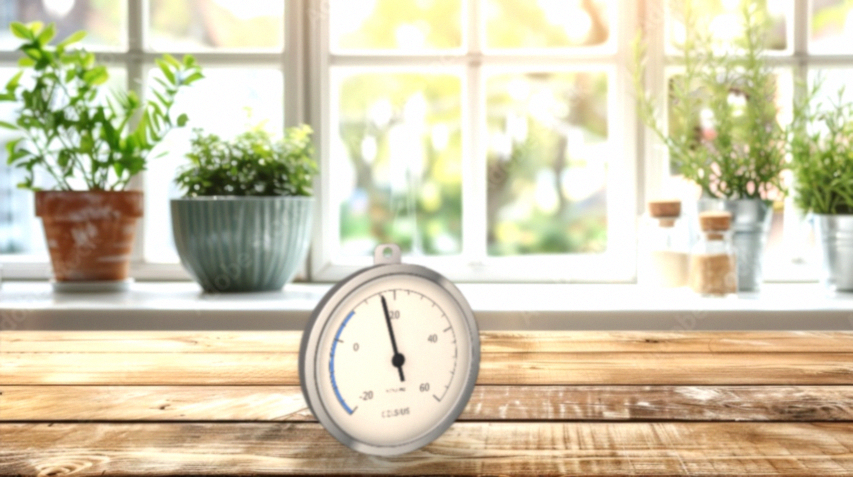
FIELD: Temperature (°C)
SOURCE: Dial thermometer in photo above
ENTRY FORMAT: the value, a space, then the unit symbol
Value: 16 °C
